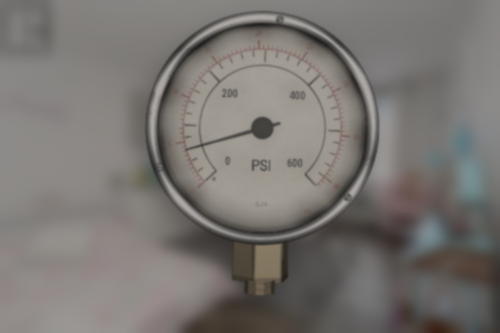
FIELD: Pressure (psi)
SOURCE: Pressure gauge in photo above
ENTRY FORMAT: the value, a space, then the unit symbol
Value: 60 psi
